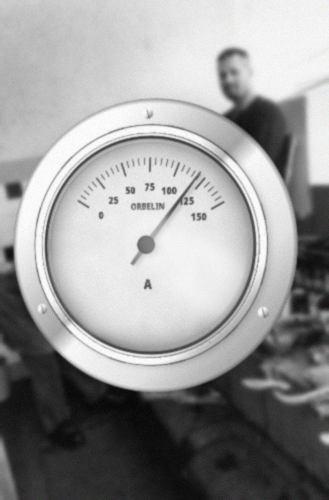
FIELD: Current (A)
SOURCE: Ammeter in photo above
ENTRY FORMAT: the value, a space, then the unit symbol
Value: 120 A
